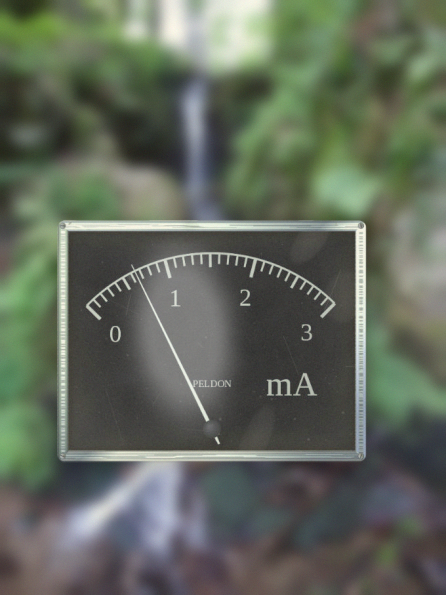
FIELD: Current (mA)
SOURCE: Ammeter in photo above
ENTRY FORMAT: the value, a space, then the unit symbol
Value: 0.65 mA
